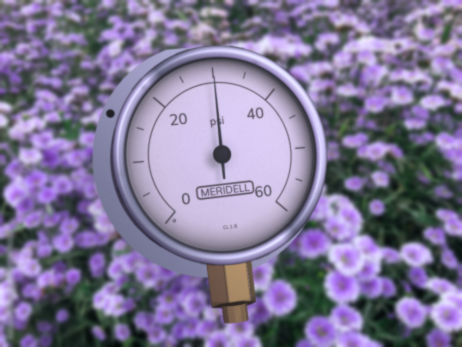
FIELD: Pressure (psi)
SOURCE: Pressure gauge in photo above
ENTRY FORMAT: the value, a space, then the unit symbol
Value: 30 psi
